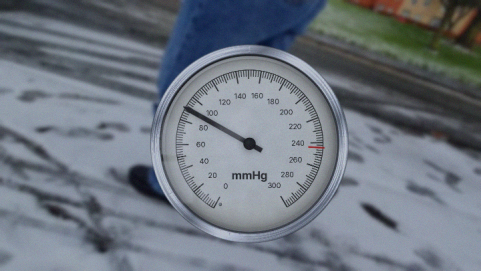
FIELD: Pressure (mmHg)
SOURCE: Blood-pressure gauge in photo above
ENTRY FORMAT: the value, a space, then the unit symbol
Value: 90 mmHg
